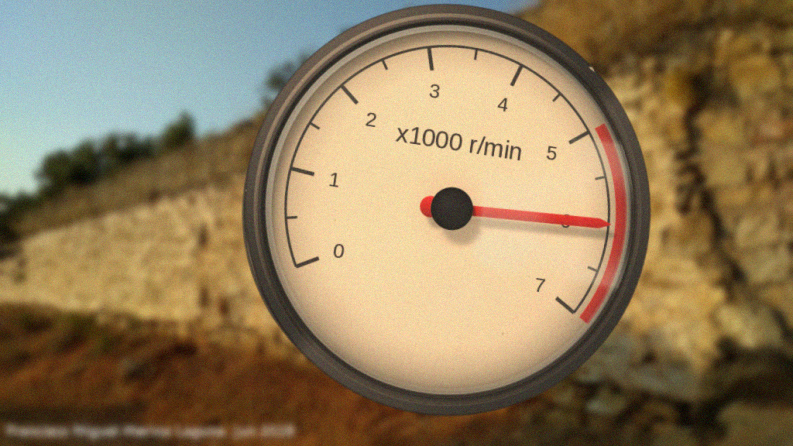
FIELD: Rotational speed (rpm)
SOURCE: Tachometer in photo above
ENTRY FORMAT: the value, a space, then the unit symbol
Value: 6000 rpm
